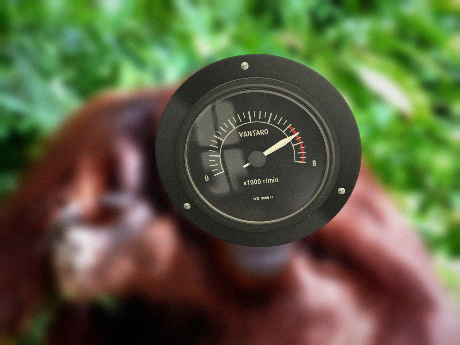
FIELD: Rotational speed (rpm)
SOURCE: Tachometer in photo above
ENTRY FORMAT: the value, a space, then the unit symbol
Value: 6500 rpm
